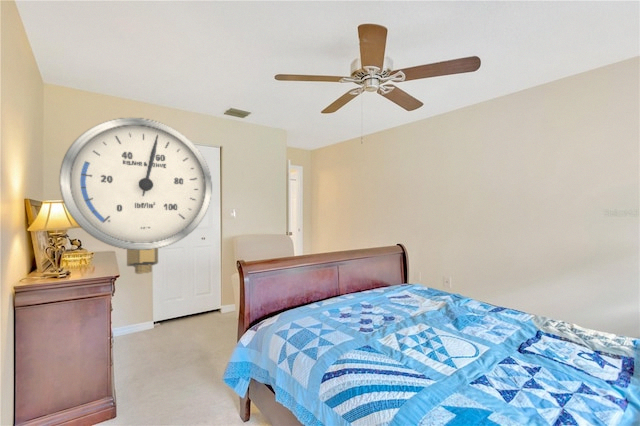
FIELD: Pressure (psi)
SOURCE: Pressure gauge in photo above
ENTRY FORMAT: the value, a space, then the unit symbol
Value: 55 psi
